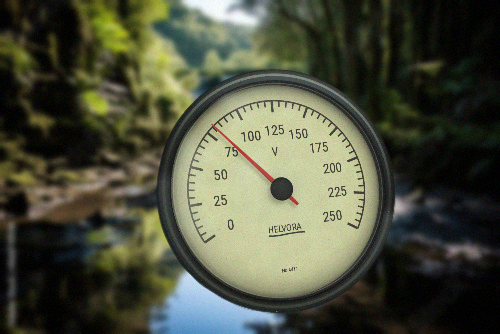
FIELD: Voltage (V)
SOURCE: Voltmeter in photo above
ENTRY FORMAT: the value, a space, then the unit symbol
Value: 80 V
